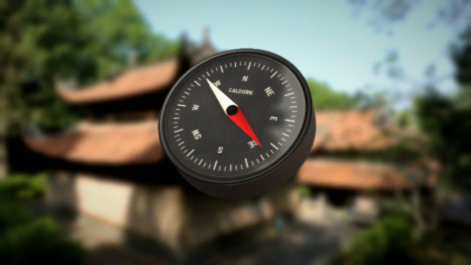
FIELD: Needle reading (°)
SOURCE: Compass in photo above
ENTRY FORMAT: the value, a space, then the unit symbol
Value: 130 °
